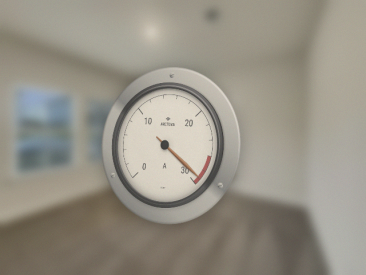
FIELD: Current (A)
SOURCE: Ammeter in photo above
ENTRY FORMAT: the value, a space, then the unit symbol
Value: 29 A
